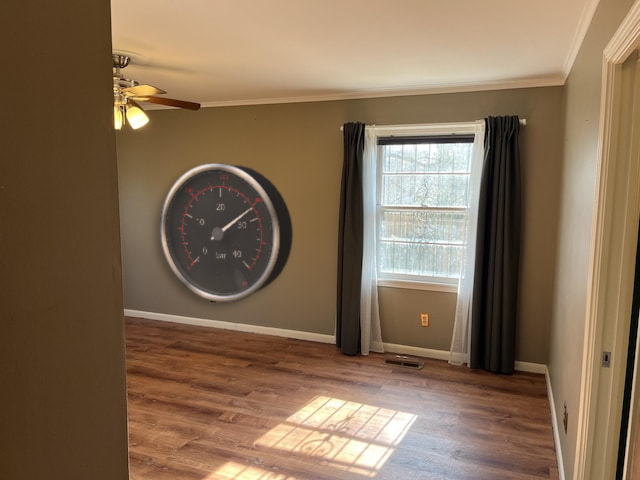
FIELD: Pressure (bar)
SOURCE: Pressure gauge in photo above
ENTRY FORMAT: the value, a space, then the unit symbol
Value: 28 bar
